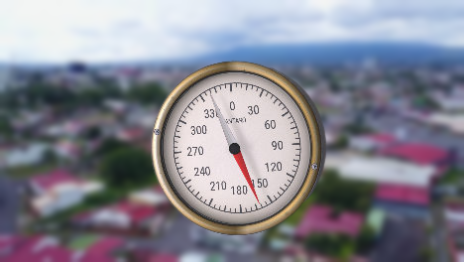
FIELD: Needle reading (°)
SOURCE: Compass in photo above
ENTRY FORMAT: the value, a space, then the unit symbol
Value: 160 °
